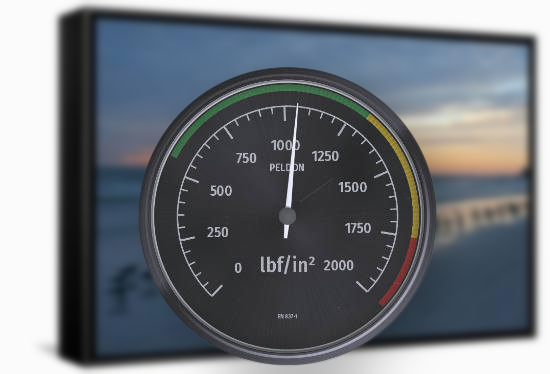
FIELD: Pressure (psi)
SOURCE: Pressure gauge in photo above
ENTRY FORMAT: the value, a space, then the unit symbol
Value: 1050 psi
